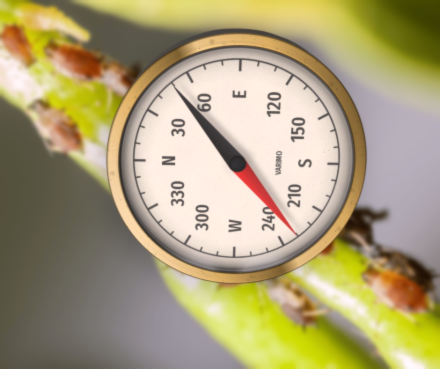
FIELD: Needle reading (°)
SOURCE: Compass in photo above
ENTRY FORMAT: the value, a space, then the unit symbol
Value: 230 °
